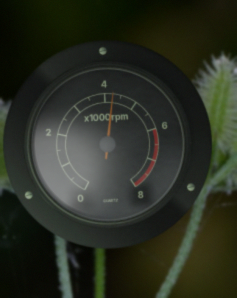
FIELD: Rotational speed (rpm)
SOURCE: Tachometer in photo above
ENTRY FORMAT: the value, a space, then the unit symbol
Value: 4250 rpm
